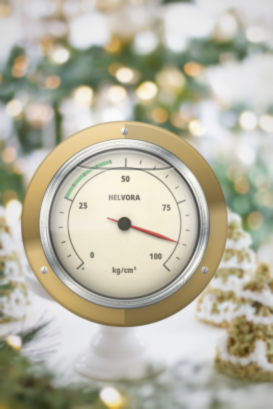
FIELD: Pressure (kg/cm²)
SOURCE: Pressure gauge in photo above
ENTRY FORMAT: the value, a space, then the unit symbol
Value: 90 kg/cm²
